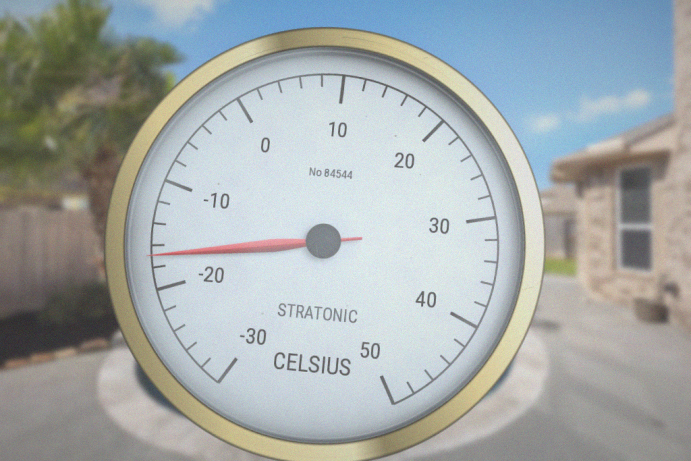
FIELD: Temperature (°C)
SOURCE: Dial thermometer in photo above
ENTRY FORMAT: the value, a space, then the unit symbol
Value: -17 °C
